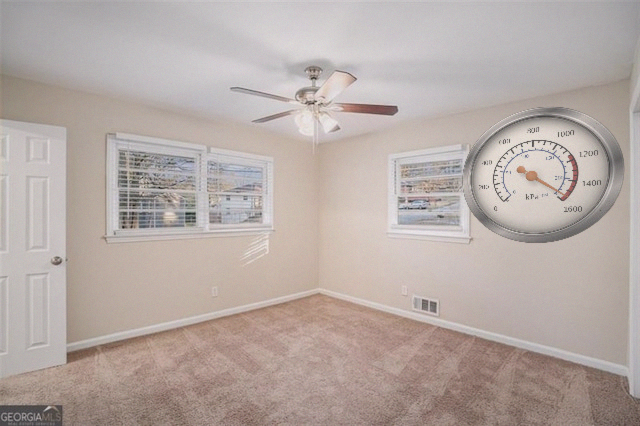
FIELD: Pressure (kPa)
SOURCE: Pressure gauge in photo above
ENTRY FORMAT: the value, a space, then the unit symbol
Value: 1550 kPa
